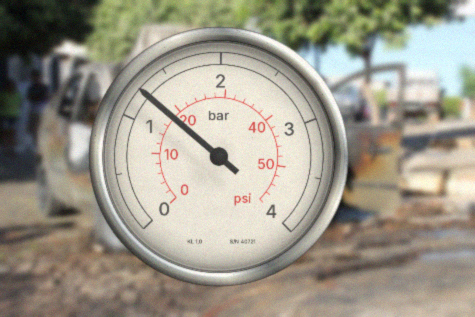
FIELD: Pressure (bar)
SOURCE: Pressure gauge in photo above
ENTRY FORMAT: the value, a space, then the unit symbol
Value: 1.25 bar
